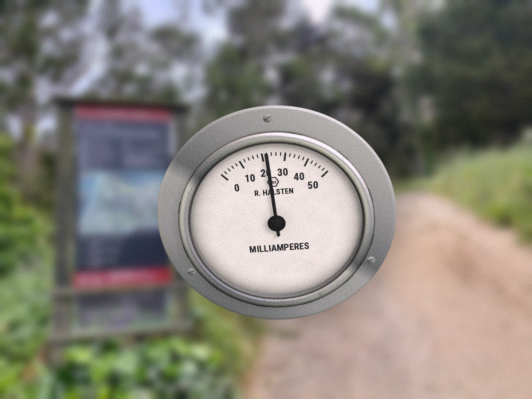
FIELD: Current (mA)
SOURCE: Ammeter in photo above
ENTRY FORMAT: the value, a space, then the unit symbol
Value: 22 mA
